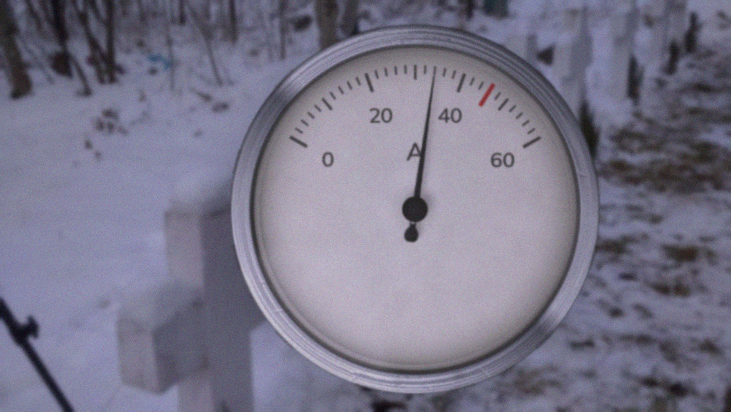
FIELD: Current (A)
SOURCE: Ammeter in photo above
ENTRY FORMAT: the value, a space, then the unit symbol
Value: 34 A
